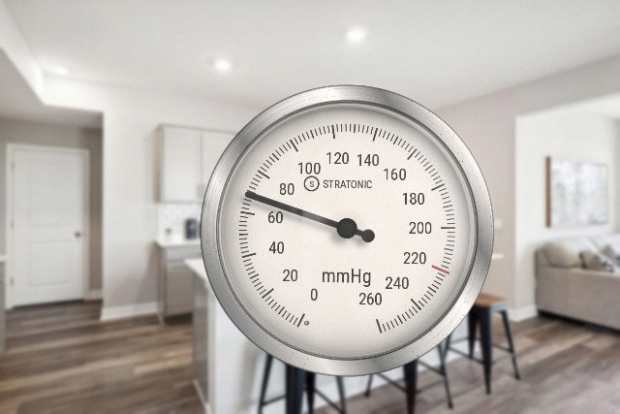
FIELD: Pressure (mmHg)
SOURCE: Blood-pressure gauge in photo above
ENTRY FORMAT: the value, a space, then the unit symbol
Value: 68 mmHg
